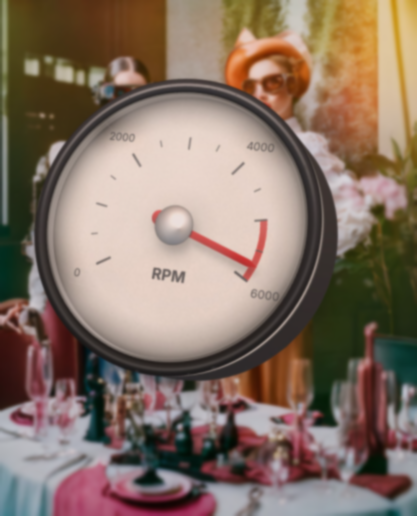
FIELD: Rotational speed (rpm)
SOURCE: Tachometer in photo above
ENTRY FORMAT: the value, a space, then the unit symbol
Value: 5750 rpm
